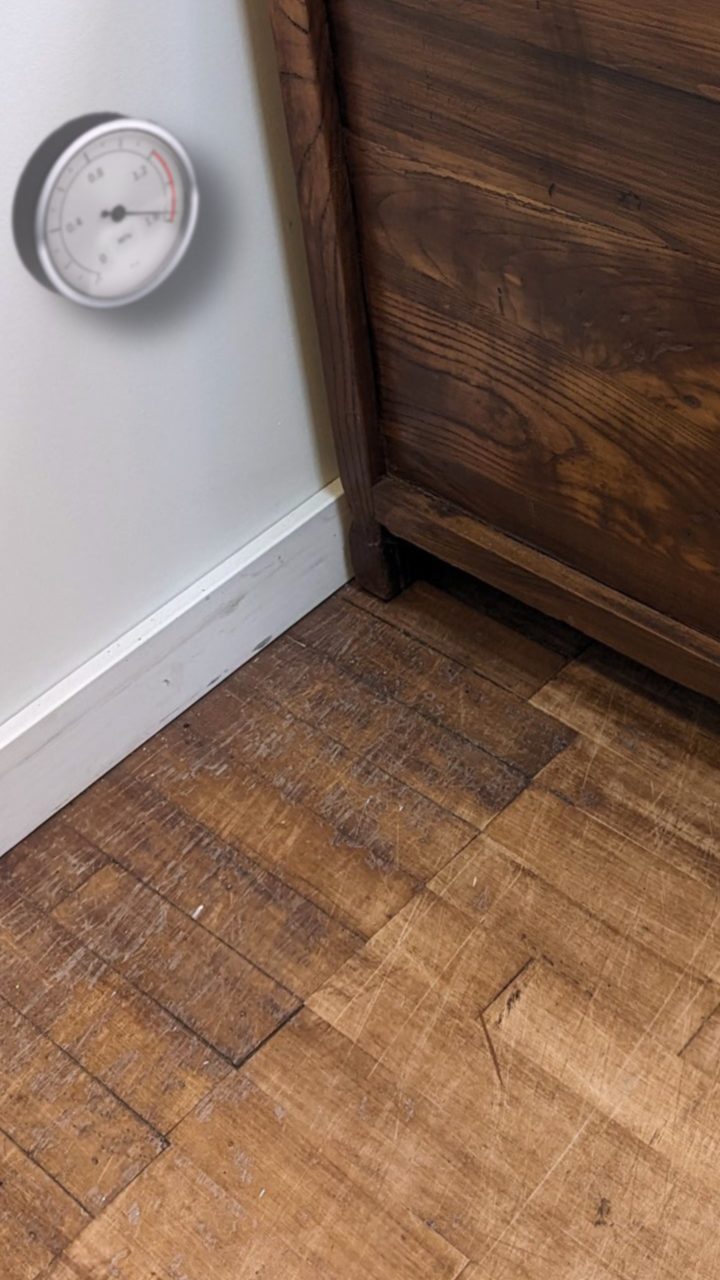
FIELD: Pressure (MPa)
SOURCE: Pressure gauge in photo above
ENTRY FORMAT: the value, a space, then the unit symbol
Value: 1.55 MPa
